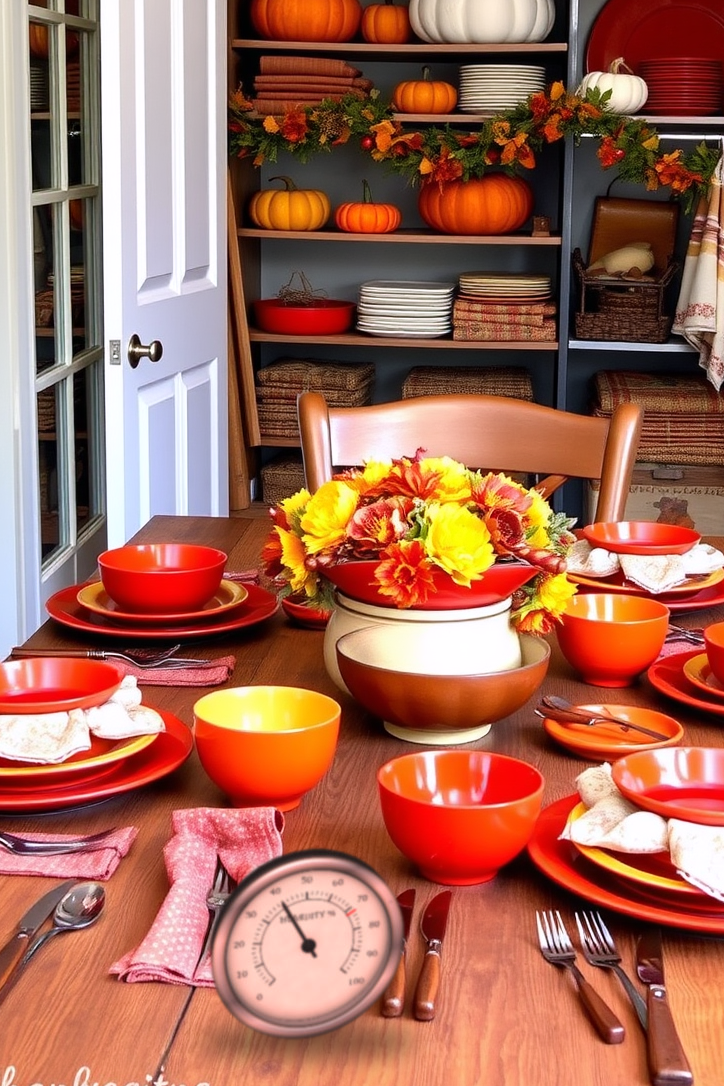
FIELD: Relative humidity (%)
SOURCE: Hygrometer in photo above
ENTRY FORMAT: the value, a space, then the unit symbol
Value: 40 %
